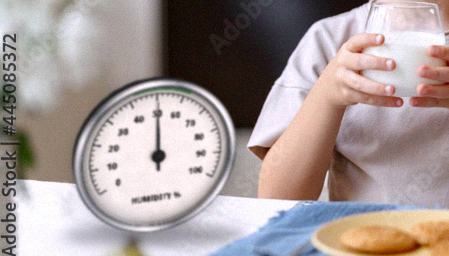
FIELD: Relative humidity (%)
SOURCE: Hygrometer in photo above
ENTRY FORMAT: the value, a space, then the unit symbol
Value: 50 %
